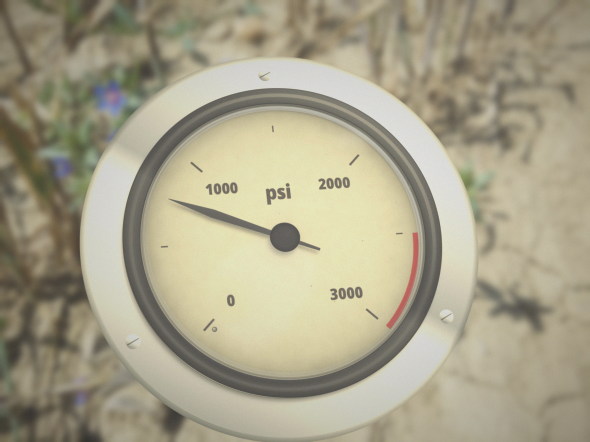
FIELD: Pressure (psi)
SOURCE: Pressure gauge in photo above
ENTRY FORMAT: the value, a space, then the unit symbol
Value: 750 psi
